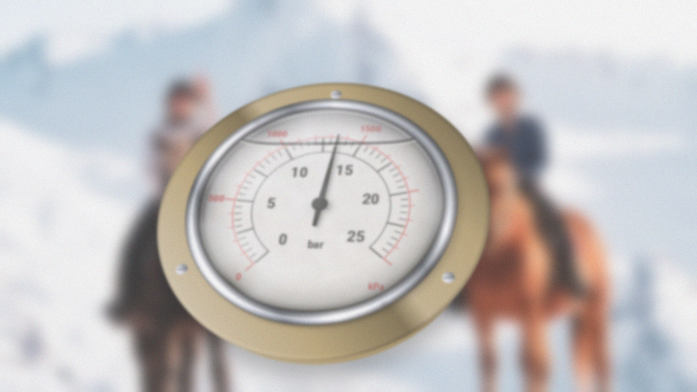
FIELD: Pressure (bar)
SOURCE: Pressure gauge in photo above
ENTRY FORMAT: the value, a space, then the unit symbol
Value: 13.5 bar
